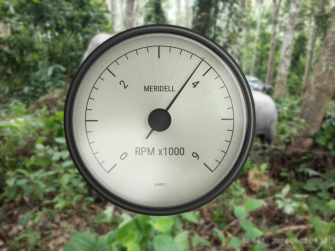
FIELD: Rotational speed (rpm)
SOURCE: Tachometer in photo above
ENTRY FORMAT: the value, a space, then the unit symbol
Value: 3800 rpm
